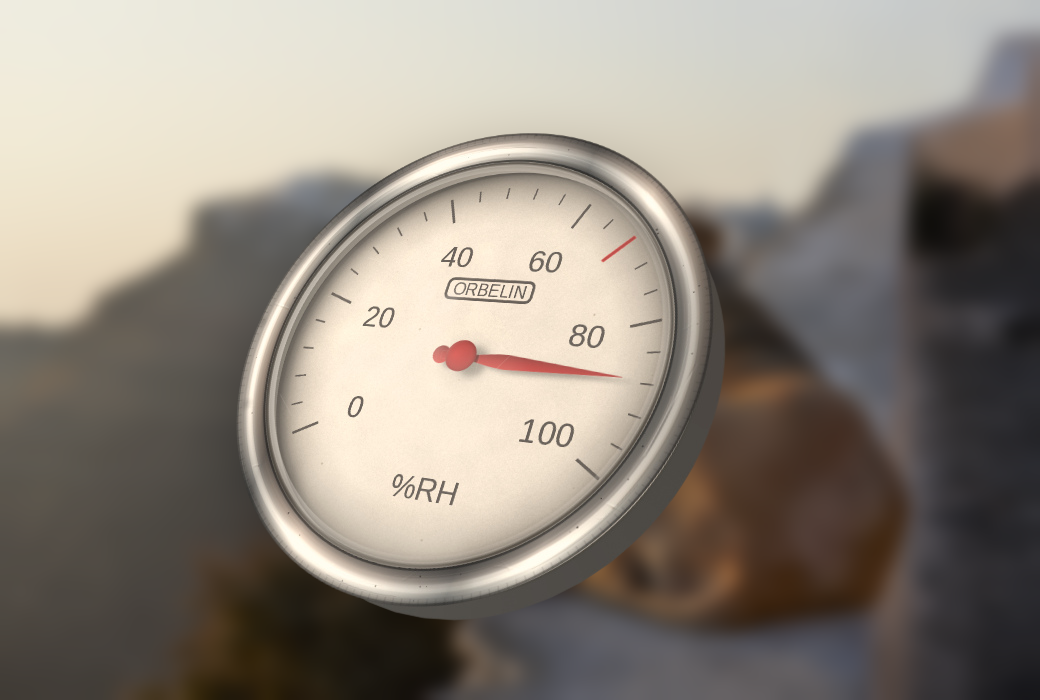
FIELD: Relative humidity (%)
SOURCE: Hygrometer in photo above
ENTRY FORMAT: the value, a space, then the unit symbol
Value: 88 %
